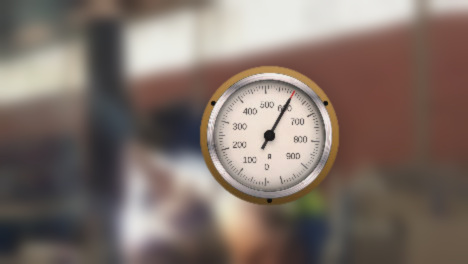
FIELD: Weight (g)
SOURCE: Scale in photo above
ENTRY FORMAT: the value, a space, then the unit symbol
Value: 600 g
